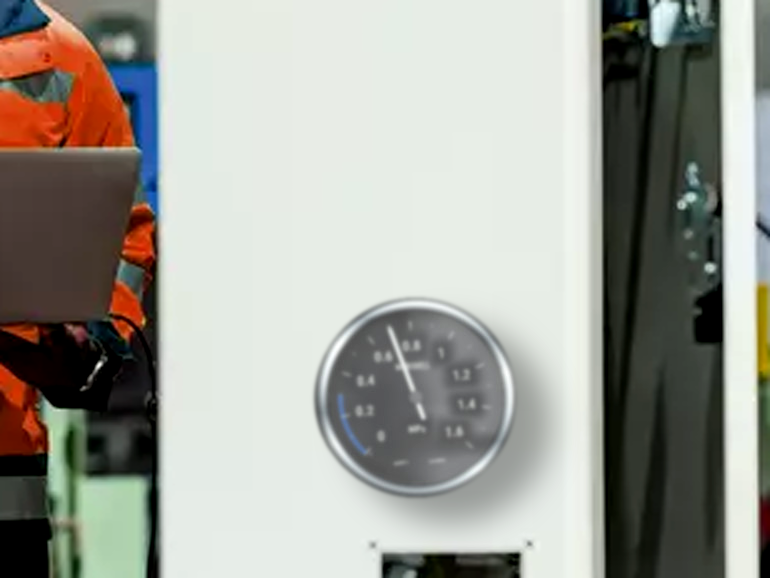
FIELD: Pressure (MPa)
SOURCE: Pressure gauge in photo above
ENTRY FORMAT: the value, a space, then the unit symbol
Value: 0.7 MPa
